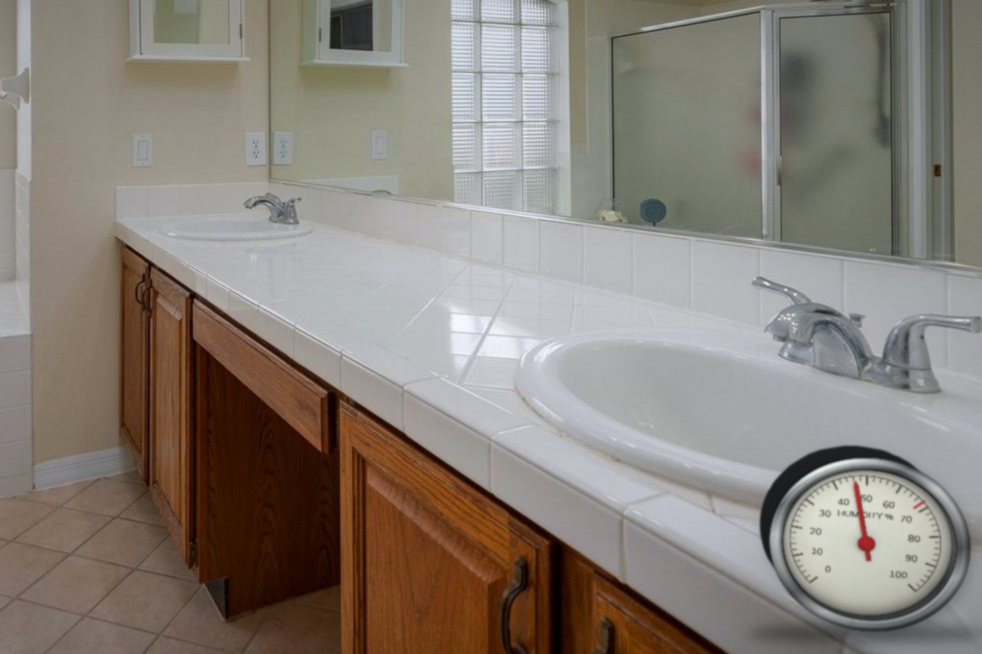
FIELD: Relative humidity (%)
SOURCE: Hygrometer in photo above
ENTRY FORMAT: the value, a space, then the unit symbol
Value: 46 %
